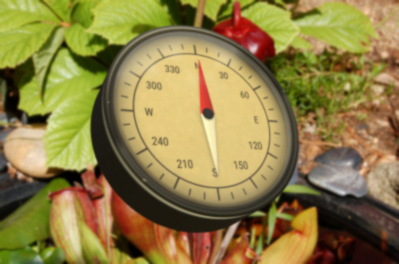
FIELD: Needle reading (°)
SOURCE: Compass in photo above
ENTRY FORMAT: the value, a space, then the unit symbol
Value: 0 °
